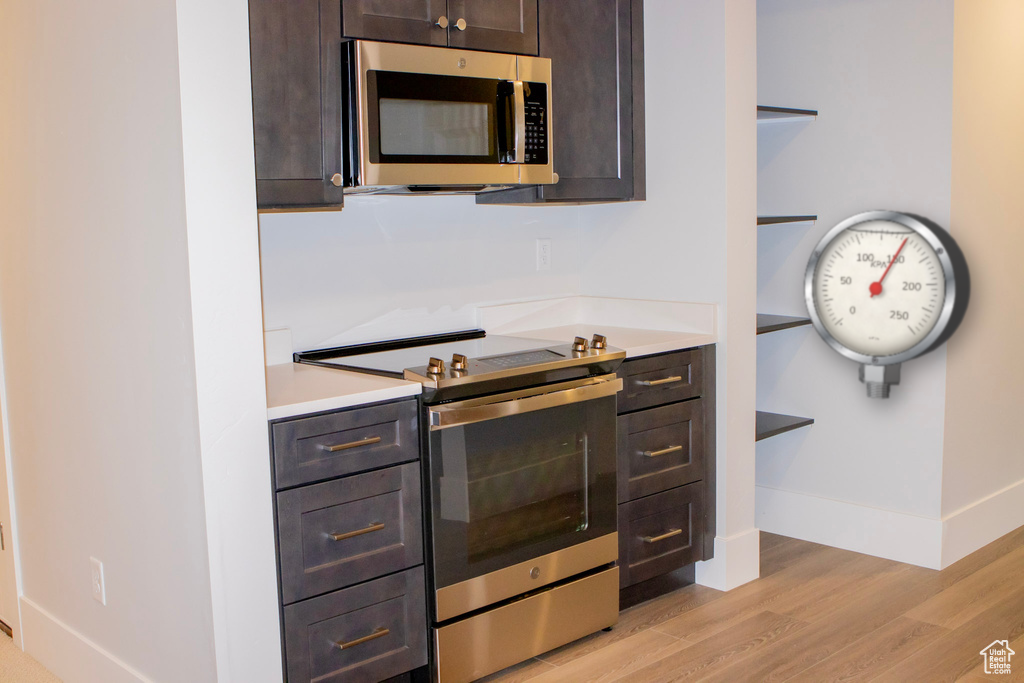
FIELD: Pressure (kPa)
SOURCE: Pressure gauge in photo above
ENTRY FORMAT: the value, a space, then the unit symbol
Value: 150 kPa
